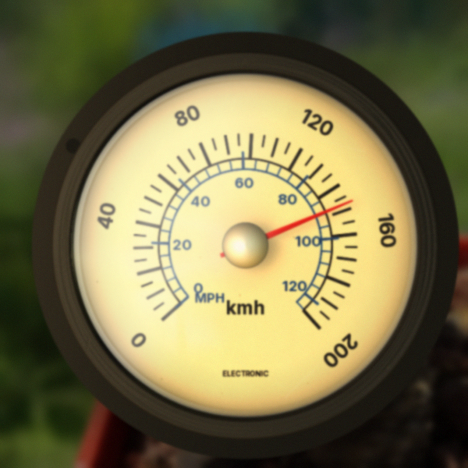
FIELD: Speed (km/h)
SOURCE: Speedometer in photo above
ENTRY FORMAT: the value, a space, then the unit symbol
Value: 147.5 km/h
